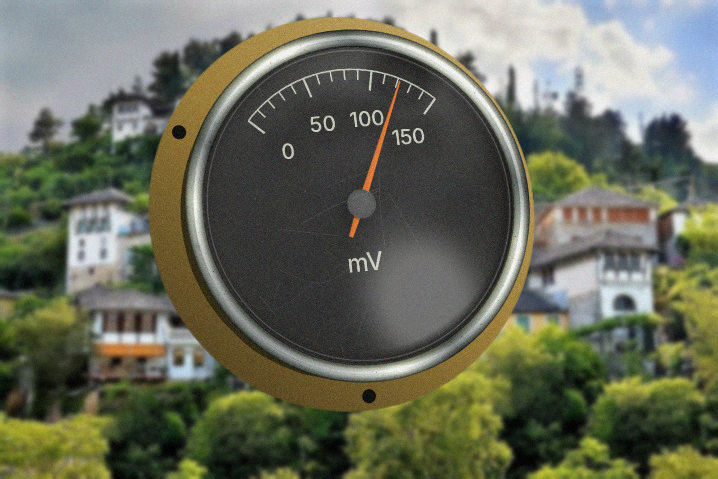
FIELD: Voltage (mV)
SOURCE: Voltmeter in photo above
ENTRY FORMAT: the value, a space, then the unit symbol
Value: 120 mV
